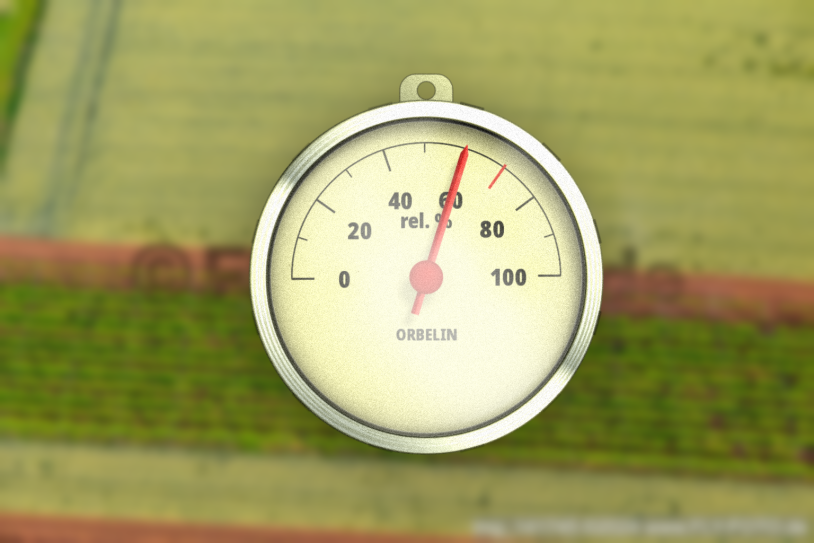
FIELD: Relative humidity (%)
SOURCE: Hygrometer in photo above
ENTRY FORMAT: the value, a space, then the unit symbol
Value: 60 %
